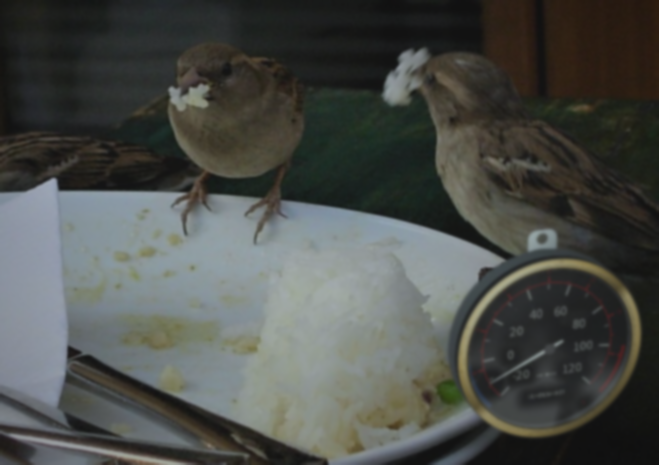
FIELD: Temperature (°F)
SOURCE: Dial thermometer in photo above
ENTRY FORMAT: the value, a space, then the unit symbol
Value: -10 °F
